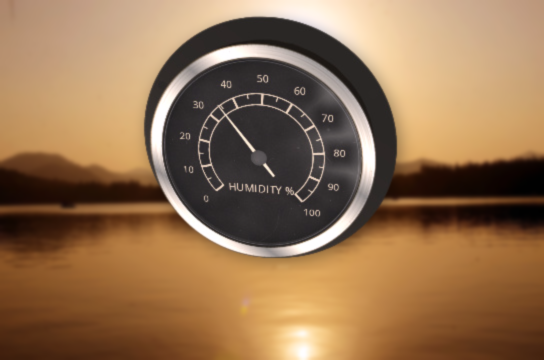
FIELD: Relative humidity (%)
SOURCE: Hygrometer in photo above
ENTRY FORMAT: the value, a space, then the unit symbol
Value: 35 %
